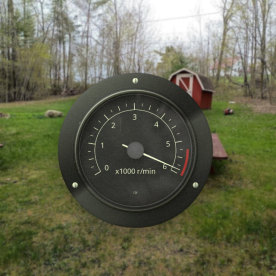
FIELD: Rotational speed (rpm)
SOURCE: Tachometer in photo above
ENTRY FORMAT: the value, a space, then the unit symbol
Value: 5875 rpm
